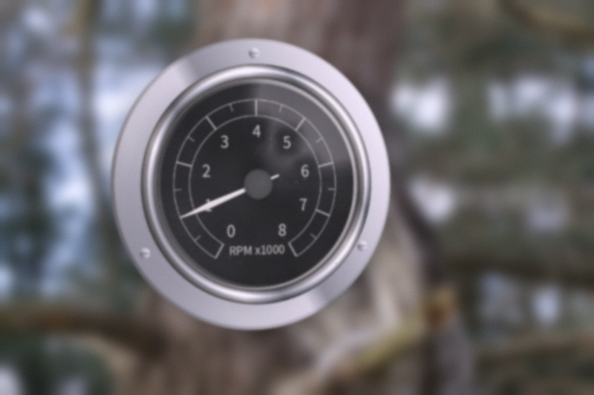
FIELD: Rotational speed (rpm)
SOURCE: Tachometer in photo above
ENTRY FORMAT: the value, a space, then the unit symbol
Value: 1000 rpm
